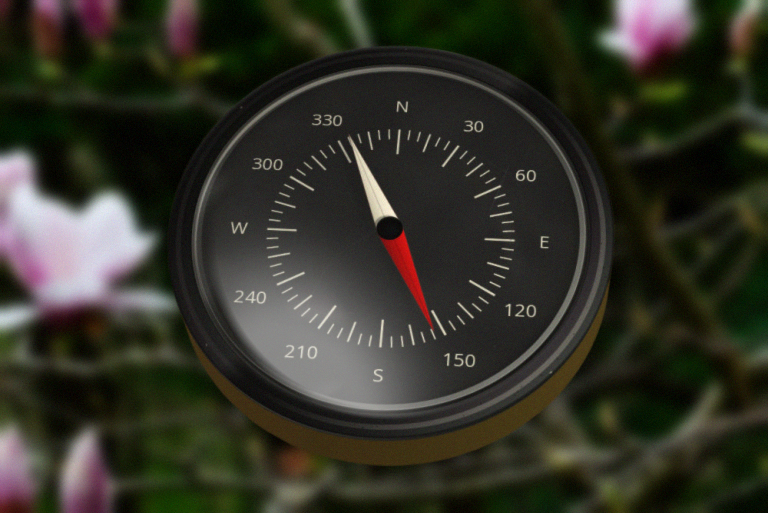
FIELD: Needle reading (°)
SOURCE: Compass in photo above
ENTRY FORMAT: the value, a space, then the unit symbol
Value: 155 °
